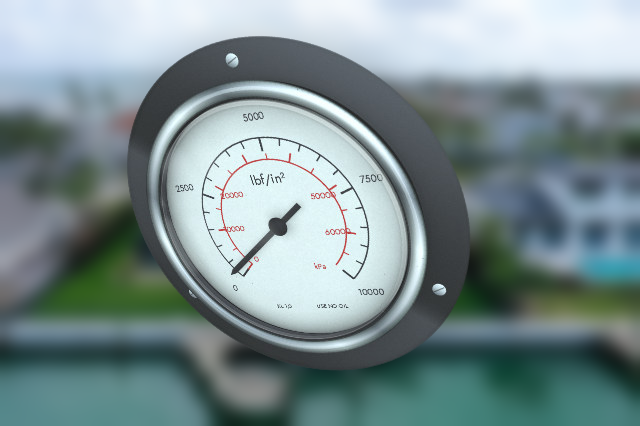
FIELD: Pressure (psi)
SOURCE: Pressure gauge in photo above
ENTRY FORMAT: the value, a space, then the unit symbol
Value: 250 psi
